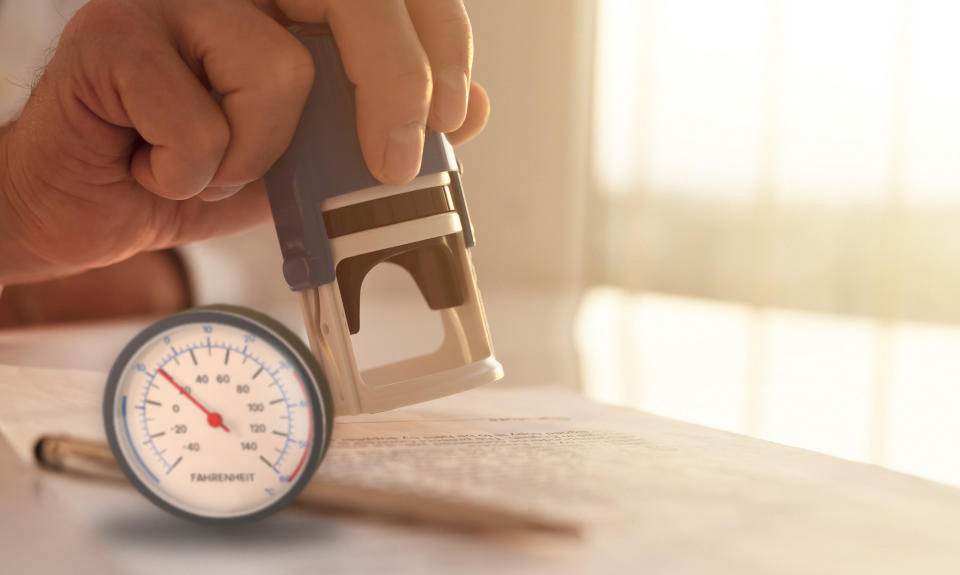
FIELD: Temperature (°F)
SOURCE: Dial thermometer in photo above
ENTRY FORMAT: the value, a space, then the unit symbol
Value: 20 °F
